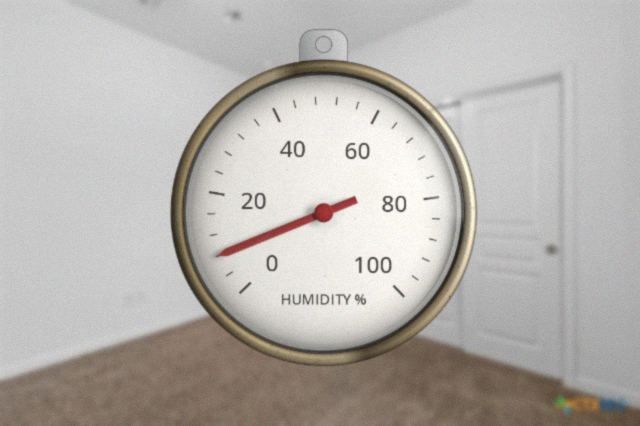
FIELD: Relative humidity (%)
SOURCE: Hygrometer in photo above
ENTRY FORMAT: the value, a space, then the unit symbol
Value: 8 %
